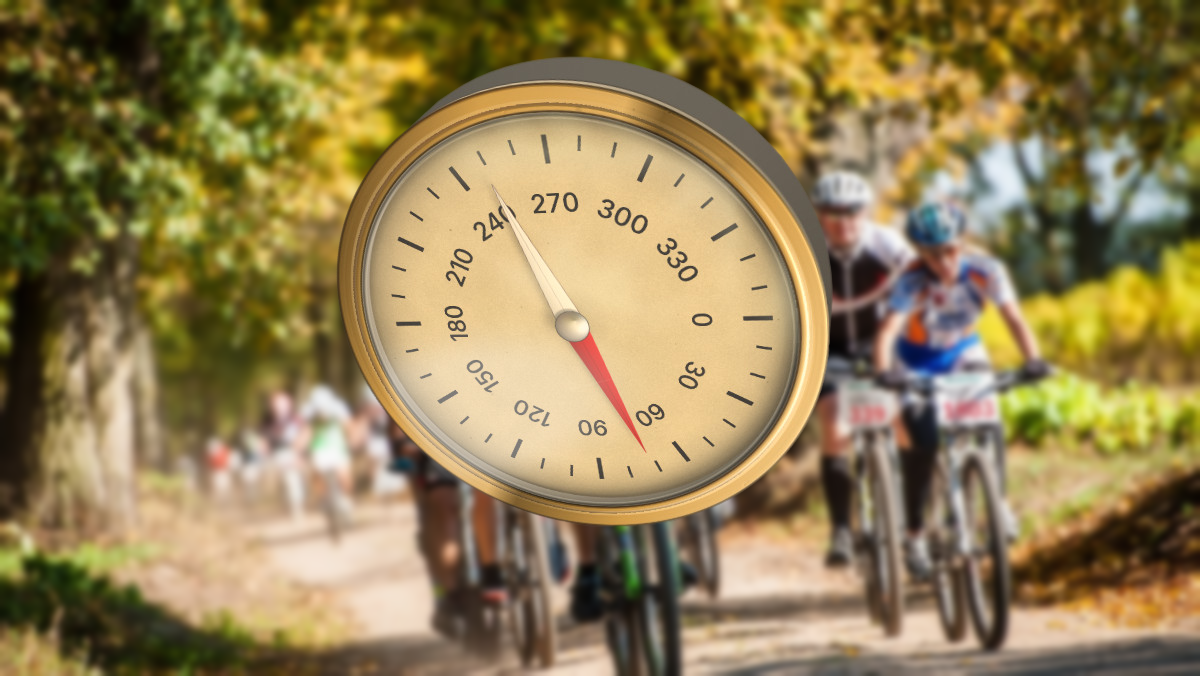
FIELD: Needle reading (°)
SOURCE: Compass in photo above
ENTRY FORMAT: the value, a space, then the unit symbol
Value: 70 °
